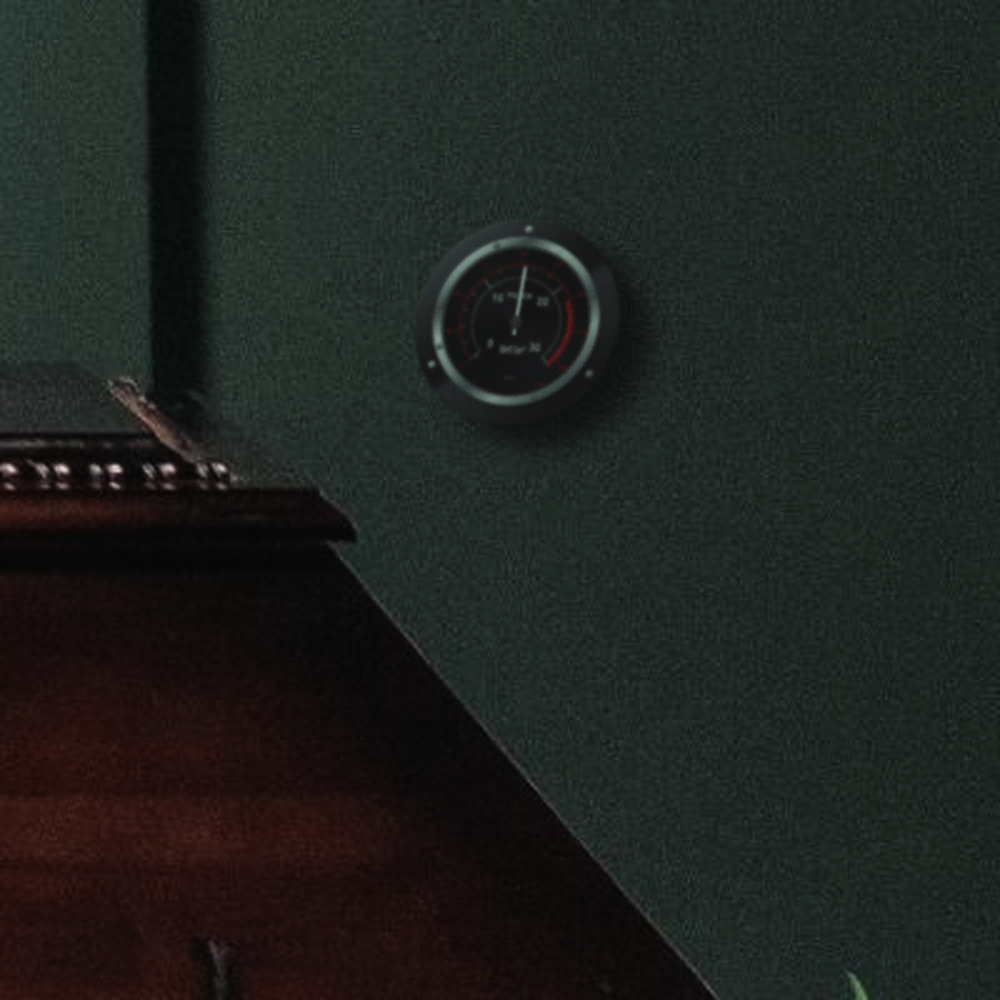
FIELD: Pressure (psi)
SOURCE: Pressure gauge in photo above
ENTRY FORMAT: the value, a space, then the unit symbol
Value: 15 psi
